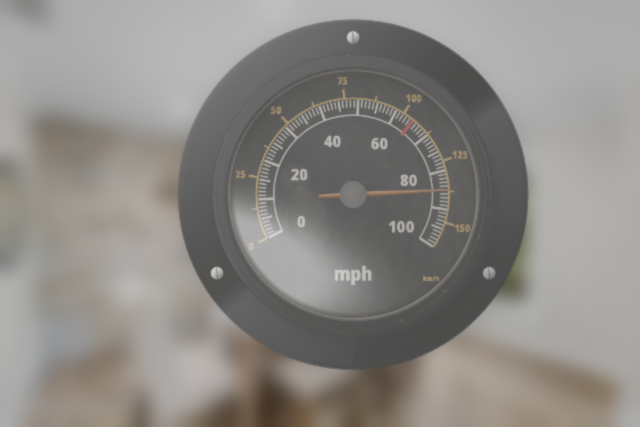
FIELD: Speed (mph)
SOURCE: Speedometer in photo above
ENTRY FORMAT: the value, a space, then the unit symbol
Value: 85 mph
